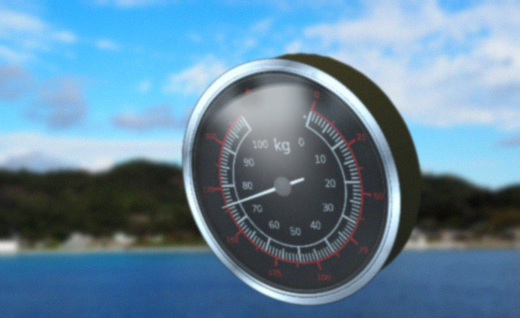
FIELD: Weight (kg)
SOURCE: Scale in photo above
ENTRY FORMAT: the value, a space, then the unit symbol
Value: 75 kg
